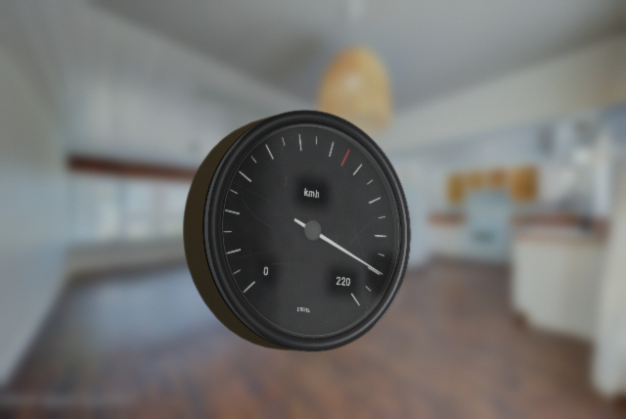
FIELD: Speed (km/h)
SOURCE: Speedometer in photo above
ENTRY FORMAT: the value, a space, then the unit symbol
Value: 200 km/h
